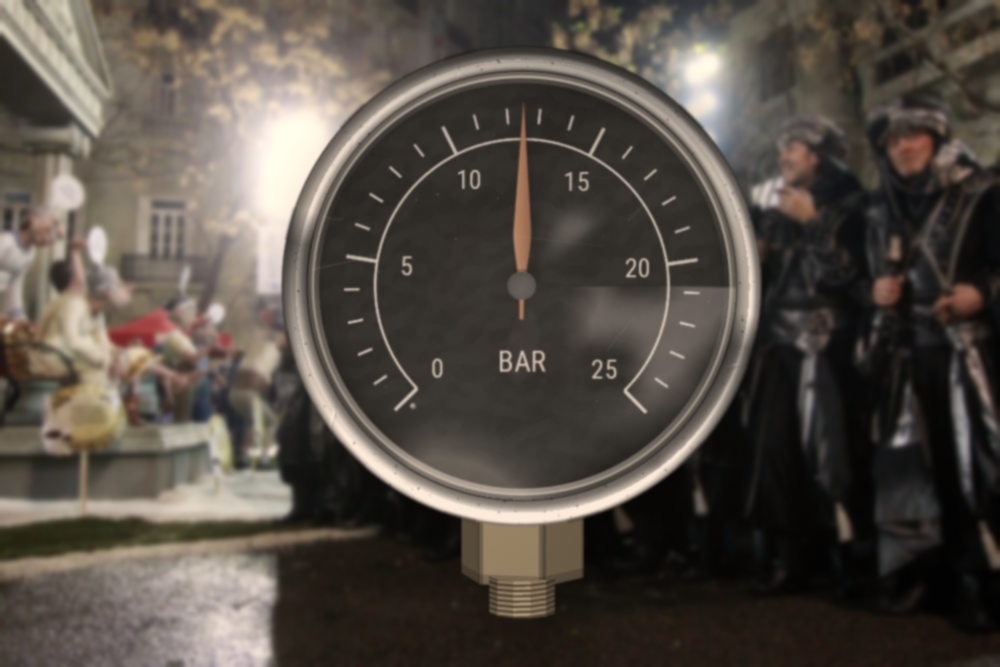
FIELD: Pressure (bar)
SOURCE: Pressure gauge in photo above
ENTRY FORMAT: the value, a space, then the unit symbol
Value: 12.5 bar
